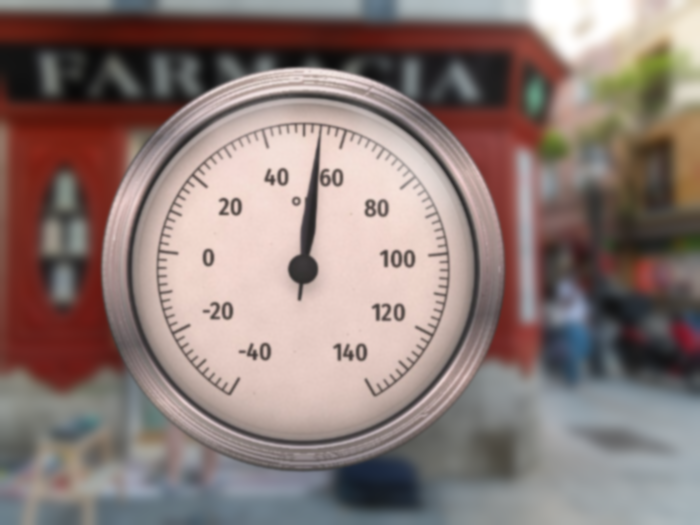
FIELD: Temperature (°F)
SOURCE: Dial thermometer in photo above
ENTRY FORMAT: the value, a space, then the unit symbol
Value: 54 °F
